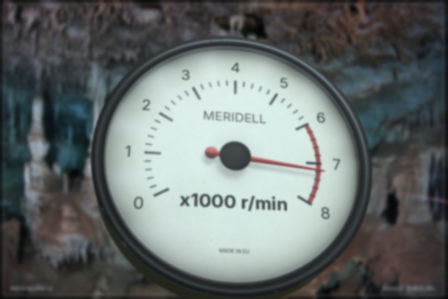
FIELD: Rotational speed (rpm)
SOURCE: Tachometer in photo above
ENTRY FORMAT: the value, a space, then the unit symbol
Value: 7200 rpm
